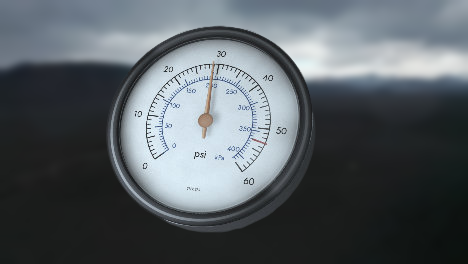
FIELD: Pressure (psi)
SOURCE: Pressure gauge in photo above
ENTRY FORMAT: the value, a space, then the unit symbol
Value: 29 psi
